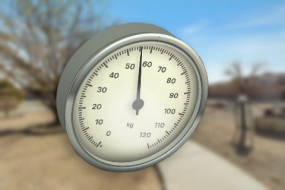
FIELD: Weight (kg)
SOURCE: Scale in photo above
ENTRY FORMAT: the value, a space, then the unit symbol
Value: 55 kg
